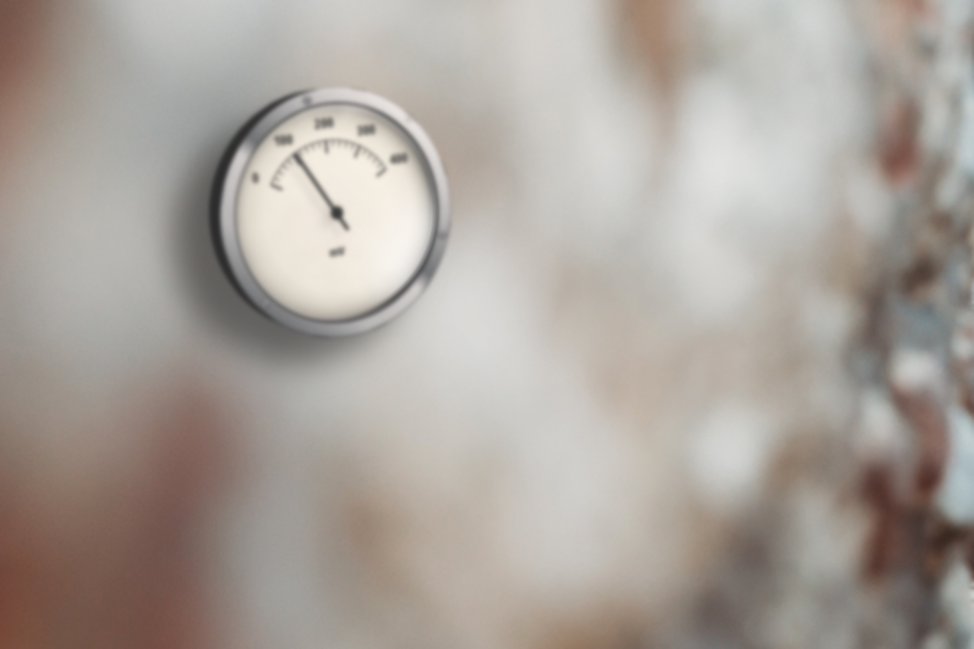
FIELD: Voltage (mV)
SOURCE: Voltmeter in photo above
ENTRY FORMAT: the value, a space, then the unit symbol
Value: 100 mV
